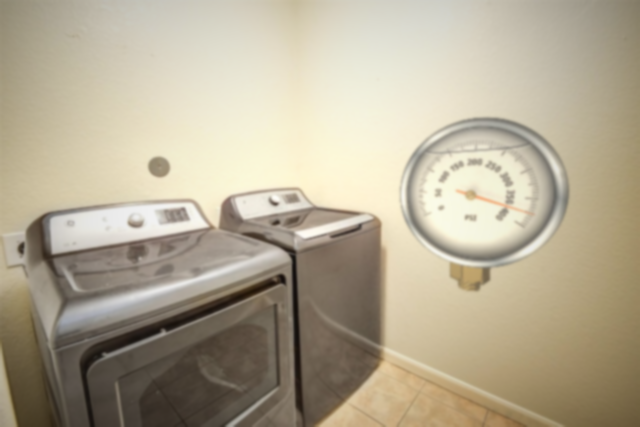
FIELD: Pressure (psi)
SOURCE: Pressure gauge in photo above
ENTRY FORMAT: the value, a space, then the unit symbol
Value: 375 psi
